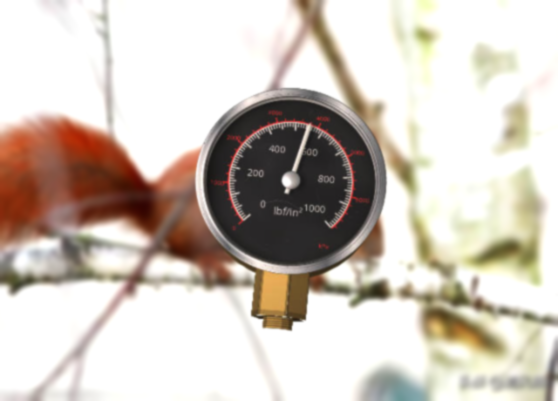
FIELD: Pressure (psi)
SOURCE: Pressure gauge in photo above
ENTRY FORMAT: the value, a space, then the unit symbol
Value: 550 psi
